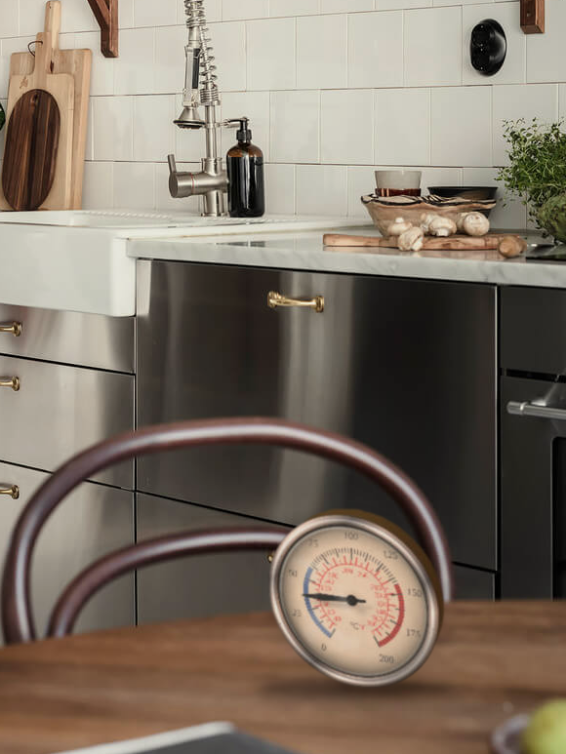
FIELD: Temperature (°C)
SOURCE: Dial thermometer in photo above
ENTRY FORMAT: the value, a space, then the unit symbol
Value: 37.5 °C
